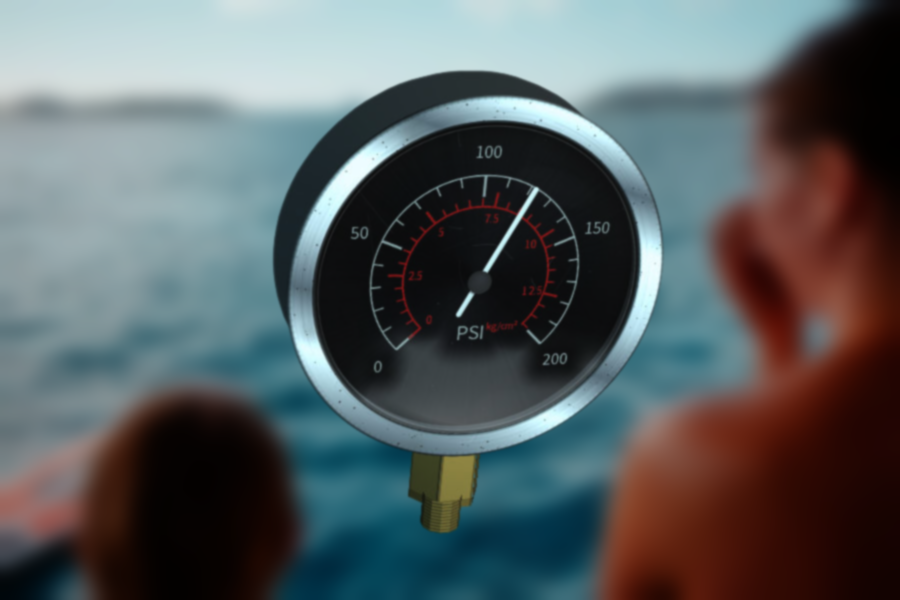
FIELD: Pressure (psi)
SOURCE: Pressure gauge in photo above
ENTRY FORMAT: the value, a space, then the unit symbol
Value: 120 psi
